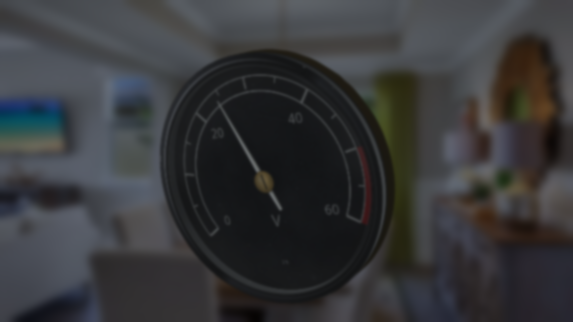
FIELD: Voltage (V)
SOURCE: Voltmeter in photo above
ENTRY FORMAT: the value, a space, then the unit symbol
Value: 25 V
